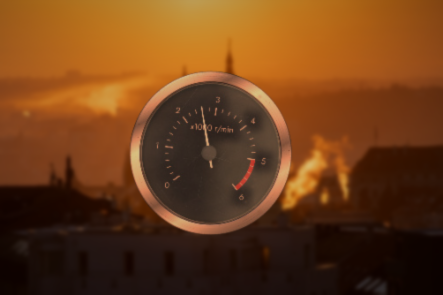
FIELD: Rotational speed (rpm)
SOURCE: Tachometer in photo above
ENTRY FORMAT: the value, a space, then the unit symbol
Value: 2600 rpm
